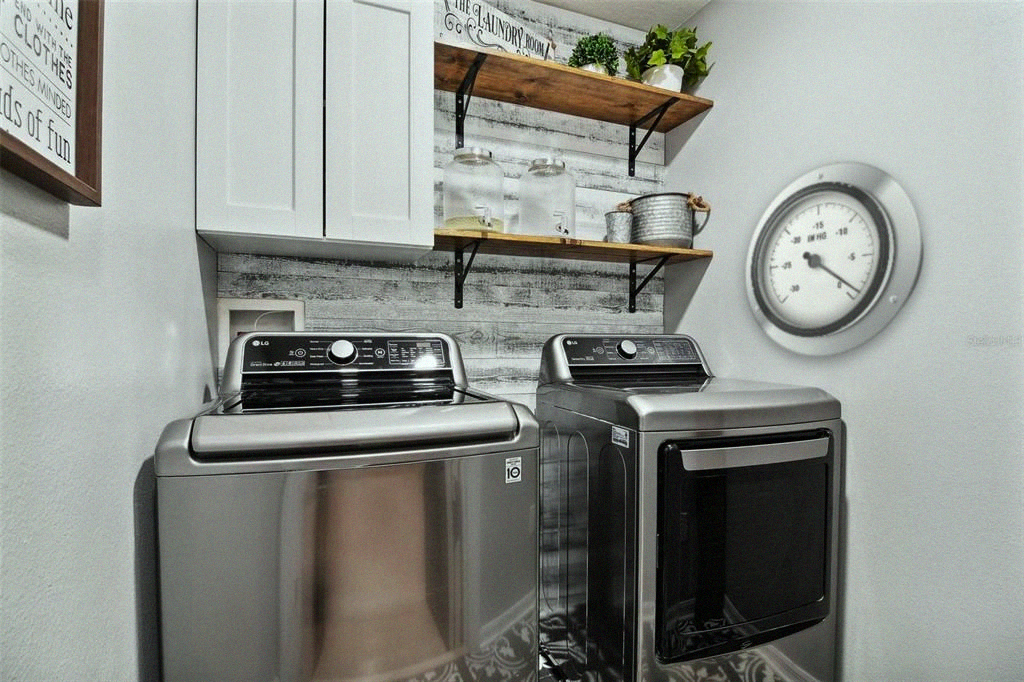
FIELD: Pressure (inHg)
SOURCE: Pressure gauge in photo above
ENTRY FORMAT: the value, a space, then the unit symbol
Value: -1 inHg
